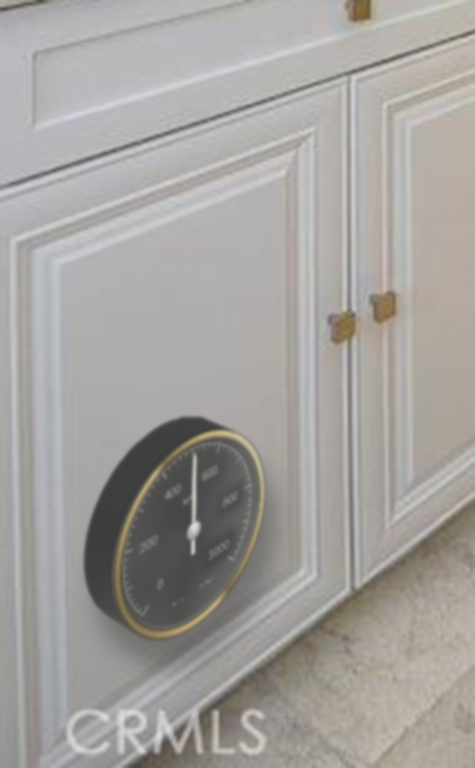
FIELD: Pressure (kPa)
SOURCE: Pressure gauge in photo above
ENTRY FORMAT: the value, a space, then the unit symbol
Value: 500 kPa
